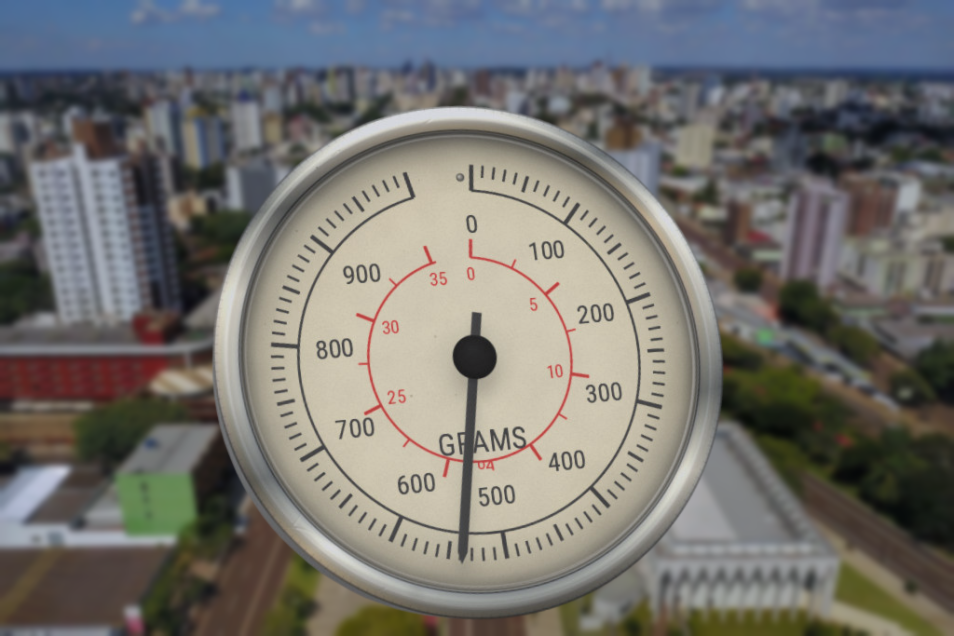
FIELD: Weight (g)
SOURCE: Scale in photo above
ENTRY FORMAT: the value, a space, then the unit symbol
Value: 540 g
